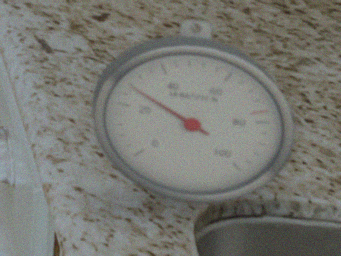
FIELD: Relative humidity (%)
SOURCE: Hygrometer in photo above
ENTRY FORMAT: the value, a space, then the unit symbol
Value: 28 %
